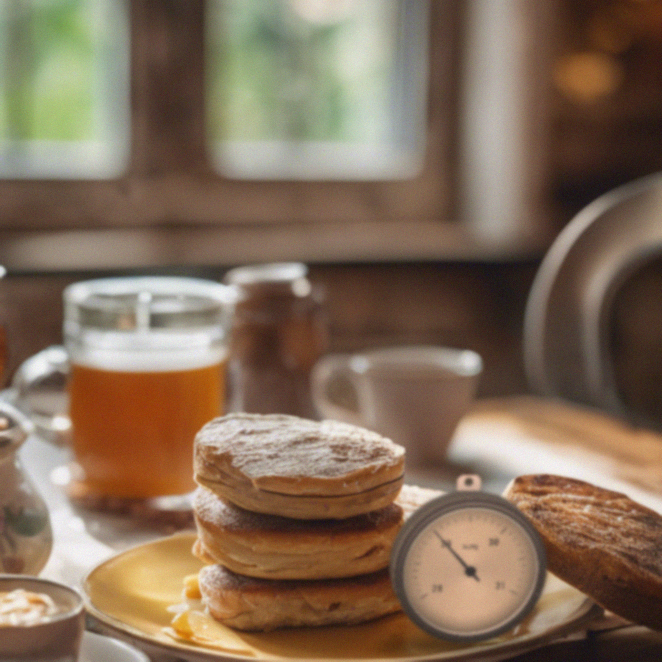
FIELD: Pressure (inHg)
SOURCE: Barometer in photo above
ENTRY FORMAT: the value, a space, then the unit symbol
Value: 29 inHg
